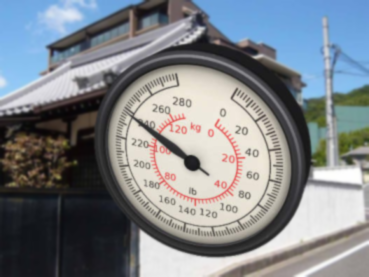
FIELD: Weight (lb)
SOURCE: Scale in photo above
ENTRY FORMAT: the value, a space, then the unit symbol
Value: 240 lb
